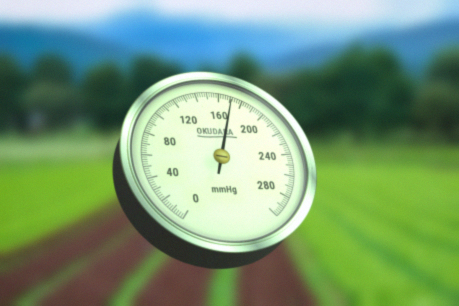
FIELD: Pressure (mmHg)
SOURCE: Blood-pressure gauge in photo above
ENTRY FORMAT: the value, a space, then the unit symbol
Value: 170 mmHg
